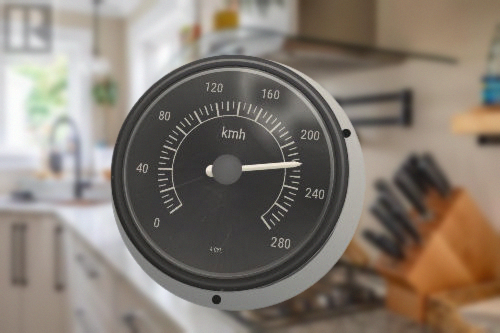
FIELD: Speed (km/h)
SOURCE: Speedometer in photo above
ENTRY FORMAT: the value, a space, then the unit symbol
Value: 220 km/h
